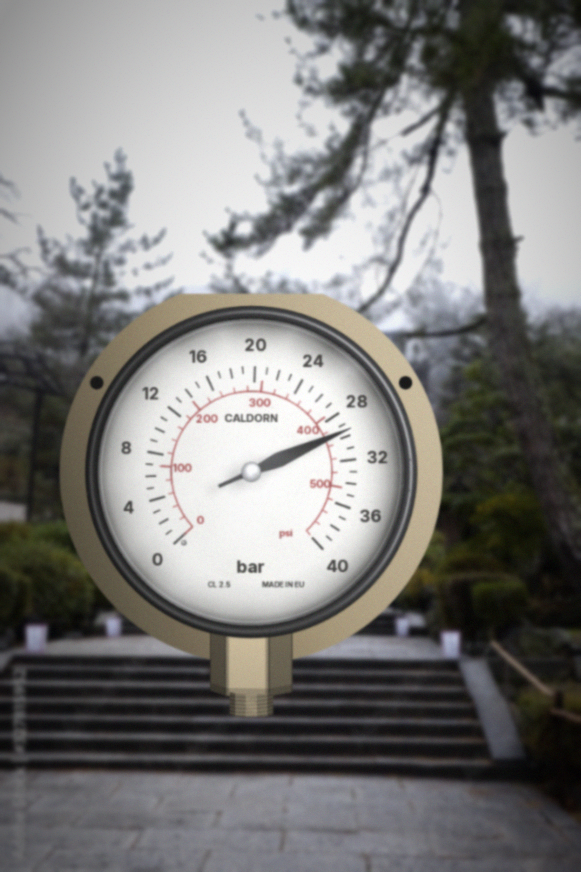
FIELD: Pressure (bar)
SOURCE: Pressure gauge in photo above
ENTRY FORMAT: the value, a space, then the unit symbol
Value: 29.5 bar
